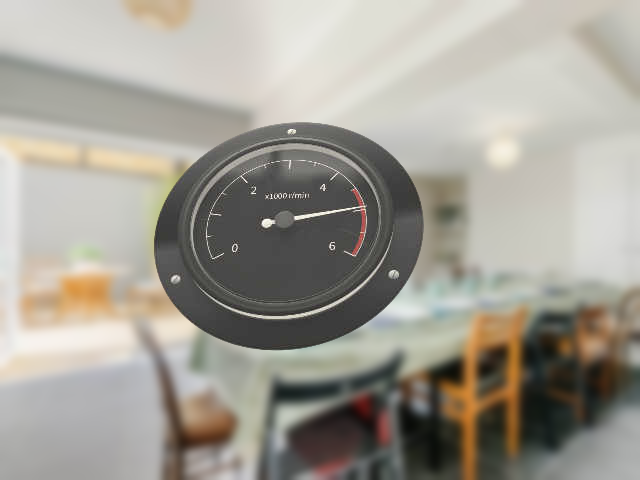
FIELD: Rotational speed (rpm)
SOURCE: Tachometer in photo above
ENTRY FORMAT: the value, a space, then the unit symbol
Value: 5000 rpm
